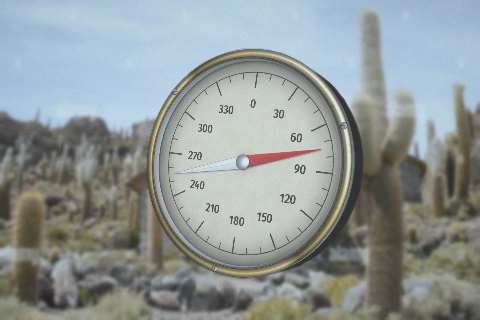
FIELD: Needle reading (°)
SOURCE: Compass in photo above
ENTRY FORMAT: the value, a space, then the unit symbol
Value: 75 °
